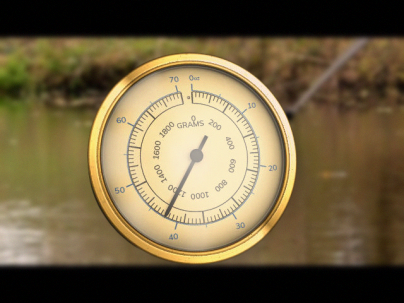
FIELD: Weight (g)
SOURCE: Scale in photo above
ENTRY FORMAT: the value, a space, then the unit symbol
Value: 1200 g
